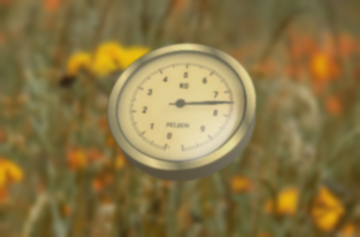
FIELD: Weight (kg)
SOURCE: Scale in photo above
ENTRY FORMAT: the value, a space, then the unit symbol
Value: 7.5 kg
